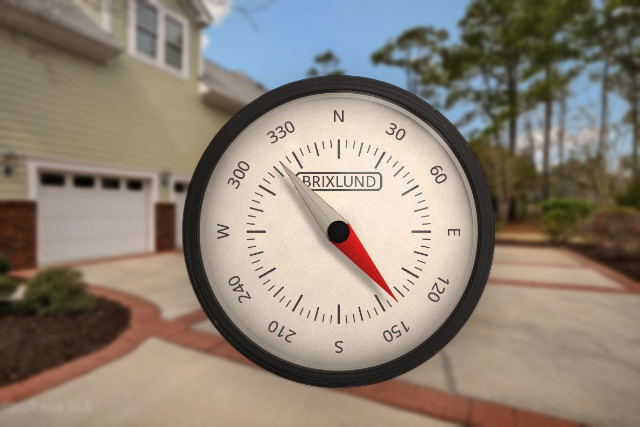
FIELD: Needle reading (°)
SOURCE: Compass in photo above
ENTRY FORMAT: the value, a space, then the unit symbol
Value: 140 °
